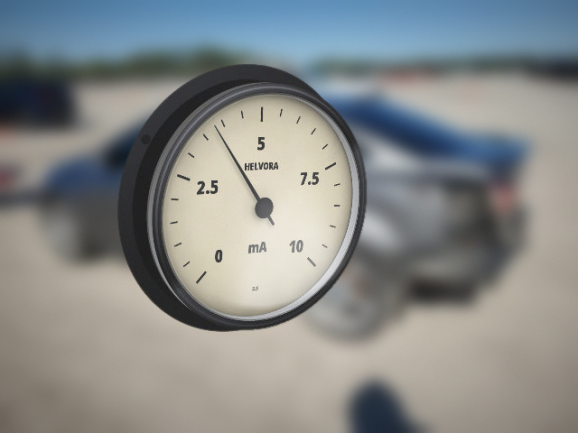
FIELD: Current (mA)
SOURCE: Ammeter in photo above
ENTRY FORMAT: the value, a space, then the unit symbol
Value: 3.75 mA
